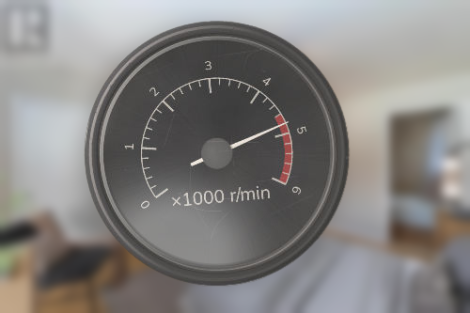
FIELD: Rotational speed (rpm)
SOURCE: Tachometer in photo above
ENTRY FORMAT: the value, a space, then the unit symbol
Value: 4800 rpm
